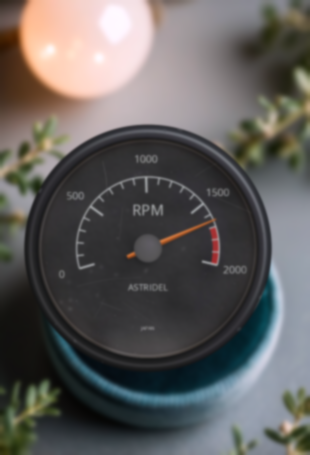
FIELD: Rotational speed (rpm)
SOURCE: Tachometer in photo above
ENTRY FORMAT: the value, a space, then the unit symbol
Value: 1650 rpm
